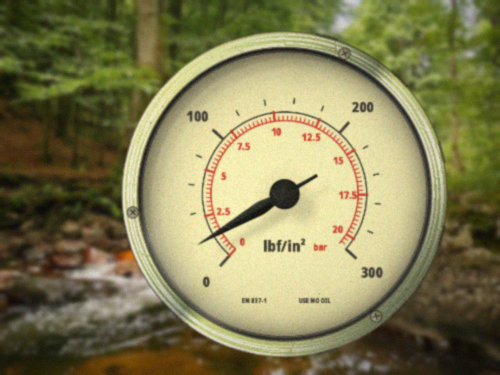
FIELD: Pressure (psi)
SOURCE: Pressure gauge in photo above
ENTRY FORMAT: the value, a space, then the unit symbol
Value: 20 psi
